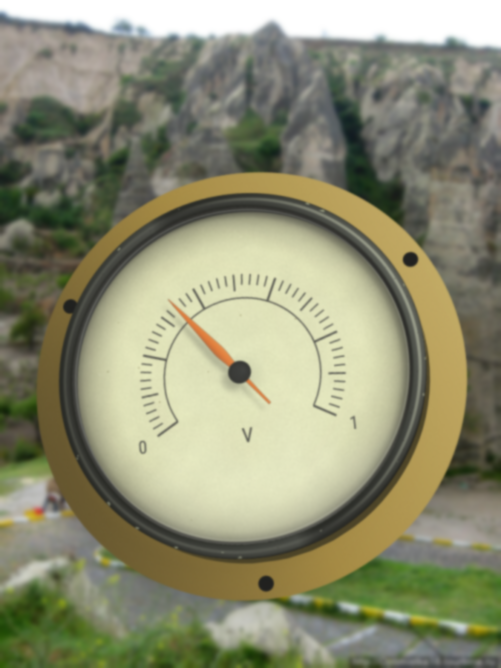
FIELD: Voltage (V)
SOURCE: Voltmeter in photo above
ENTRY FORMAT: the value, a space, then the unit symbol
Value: 0.34 V
